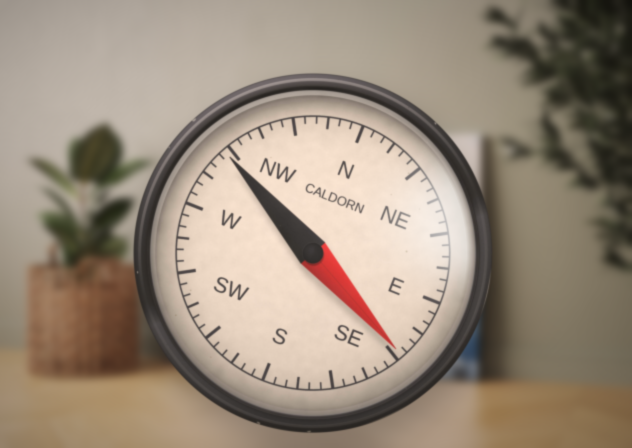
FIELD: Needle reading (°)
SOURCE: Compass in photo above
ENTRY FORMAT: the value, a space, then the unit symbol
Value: 117.5 °
